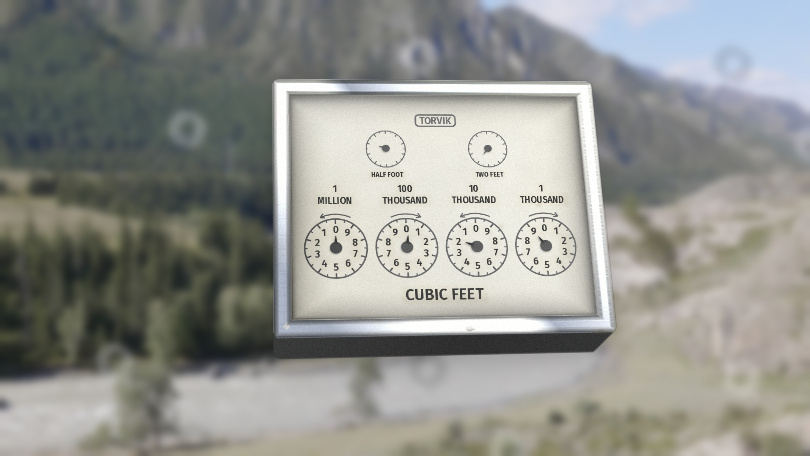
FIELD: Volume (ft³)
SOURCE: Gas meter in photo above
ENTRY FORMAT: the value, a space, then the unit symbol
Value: 1900 ft³
